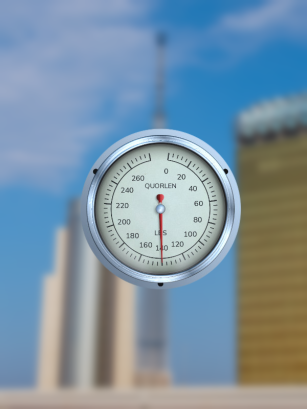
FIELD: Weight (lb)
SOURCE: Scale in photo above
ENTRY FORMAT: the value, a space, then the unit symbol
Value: 140 lb
